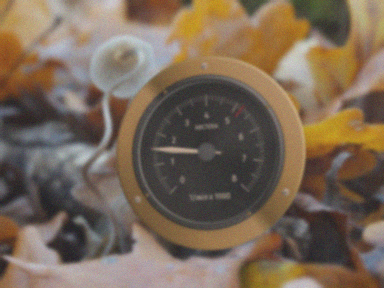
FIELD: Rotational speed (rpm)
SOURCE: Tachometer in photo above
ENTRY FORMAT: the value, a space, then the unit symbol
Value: 1500 rpm
